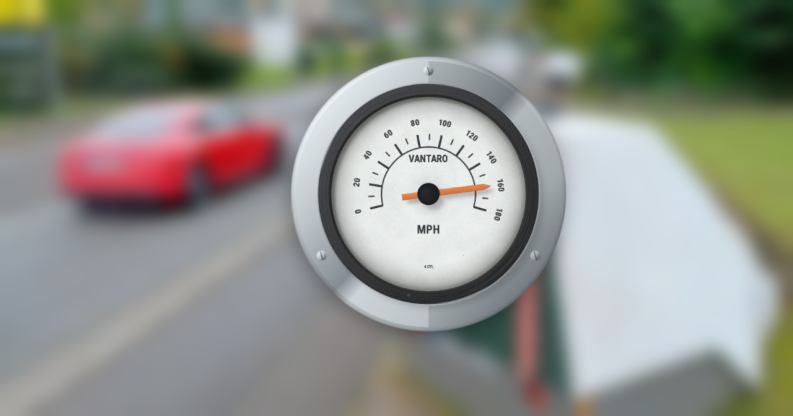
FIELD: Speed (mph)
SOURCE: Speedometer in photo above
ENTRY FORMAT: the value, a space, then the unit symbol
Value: 160 mph
